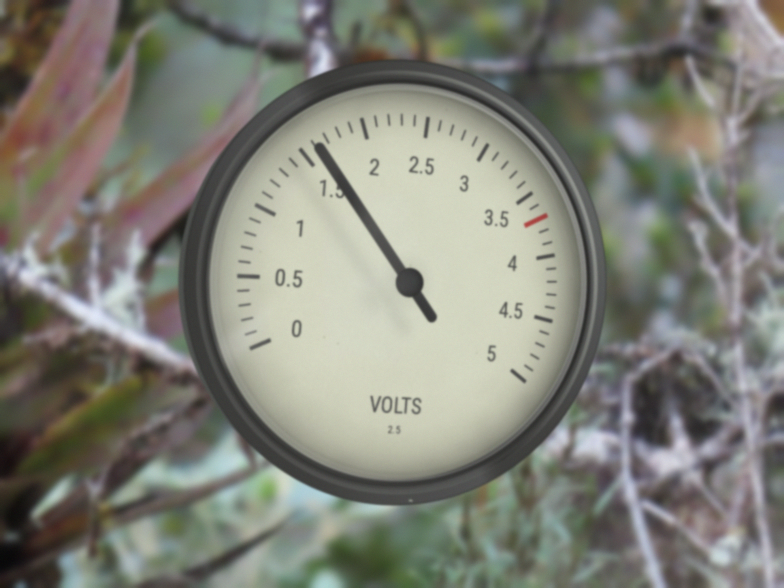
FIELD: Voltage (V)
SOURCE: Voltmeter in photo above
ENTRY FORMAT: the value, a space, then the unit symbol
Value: 1.6 V
